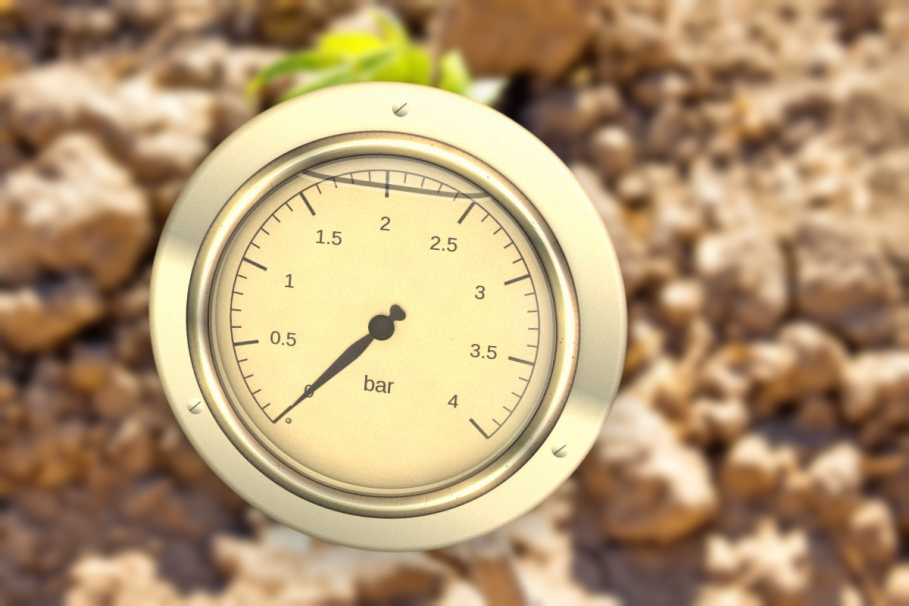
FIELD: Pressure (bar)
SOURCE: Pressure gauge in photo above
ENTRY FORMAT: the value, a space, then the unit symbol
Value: 0 bar
